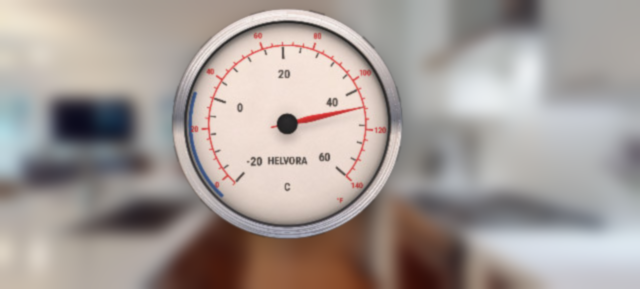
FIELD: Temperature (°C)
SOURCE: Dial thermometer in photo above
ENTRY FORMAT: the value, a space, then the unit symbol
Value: 44 °C
